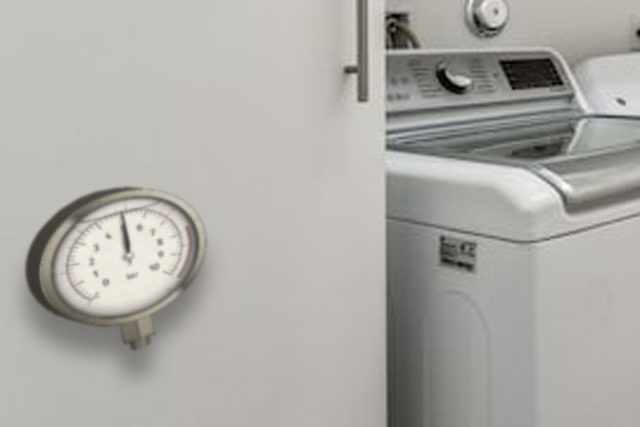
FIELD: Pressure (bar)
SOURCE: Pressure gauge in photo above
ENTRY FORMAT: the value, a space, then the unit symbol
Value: 5 bar
